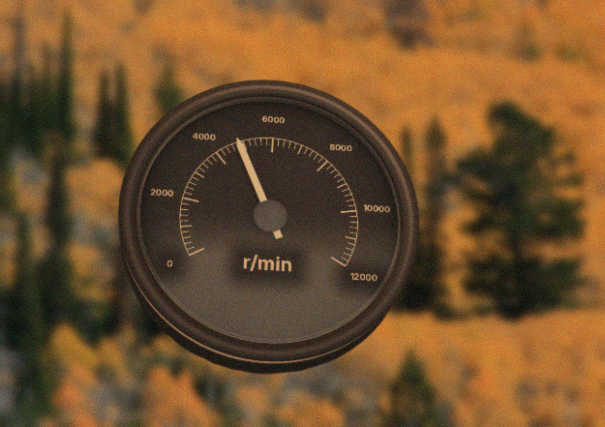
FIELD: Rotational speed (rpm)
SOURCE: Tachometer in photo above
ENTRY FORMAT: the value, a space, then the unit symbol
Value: 4800 rpm
